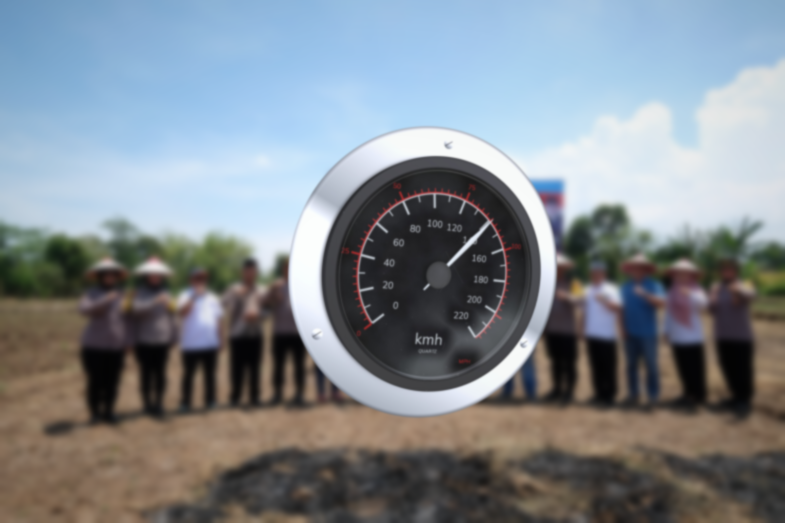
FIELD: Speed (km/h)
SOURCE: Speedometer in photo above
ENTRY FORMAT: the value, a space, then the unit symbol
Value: 140 km/h
